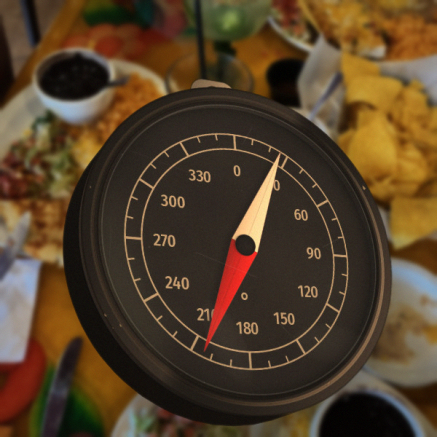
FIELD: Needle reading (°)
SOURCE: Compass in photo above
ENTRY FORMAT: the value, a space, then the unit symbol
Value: 205 °
